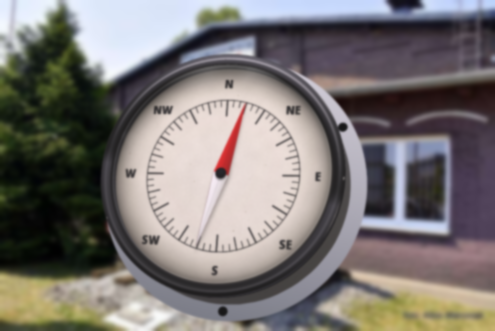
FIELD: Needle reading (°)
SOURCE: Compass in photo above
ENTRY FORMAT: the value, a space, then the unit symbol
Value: 15 °
